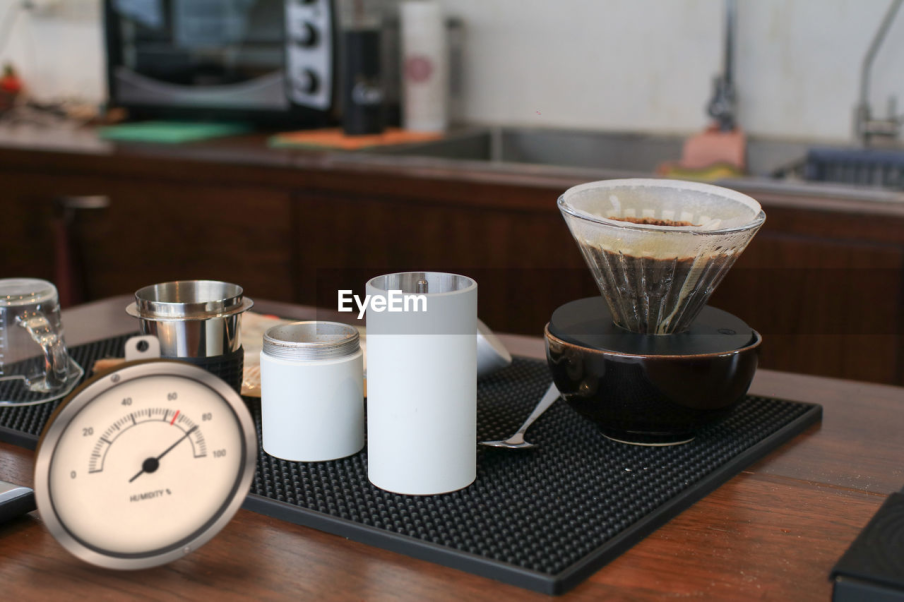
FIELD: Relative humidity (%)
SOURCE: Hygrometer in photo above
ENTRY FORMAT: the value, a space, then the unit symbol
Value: 80 %
